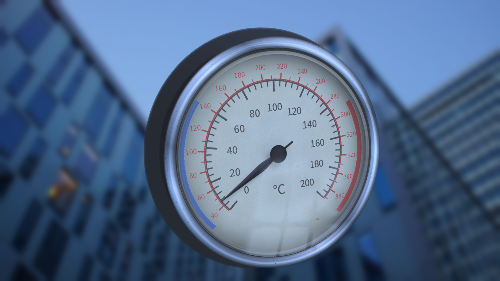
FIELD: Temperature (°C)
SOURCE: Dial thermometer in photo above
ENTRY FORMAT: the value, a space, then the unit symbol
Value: 8 °C
